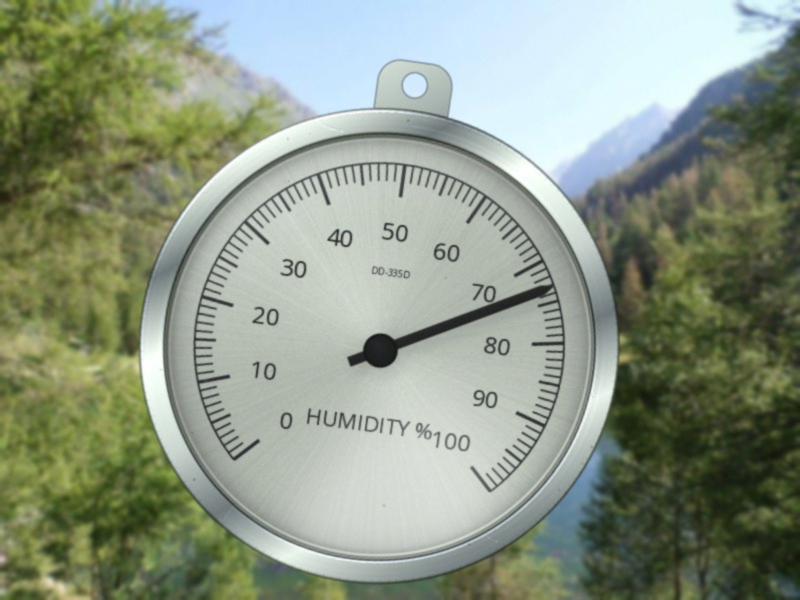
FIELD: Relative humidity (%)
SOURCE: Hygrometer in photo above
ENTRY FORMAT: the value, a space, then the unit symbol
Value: 73 %
